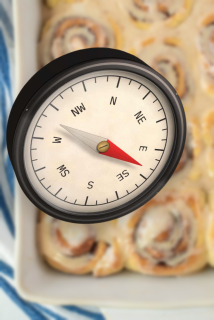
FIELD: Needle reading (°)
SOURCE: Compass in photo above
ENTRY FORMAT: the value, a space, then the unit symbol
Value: 110 °
